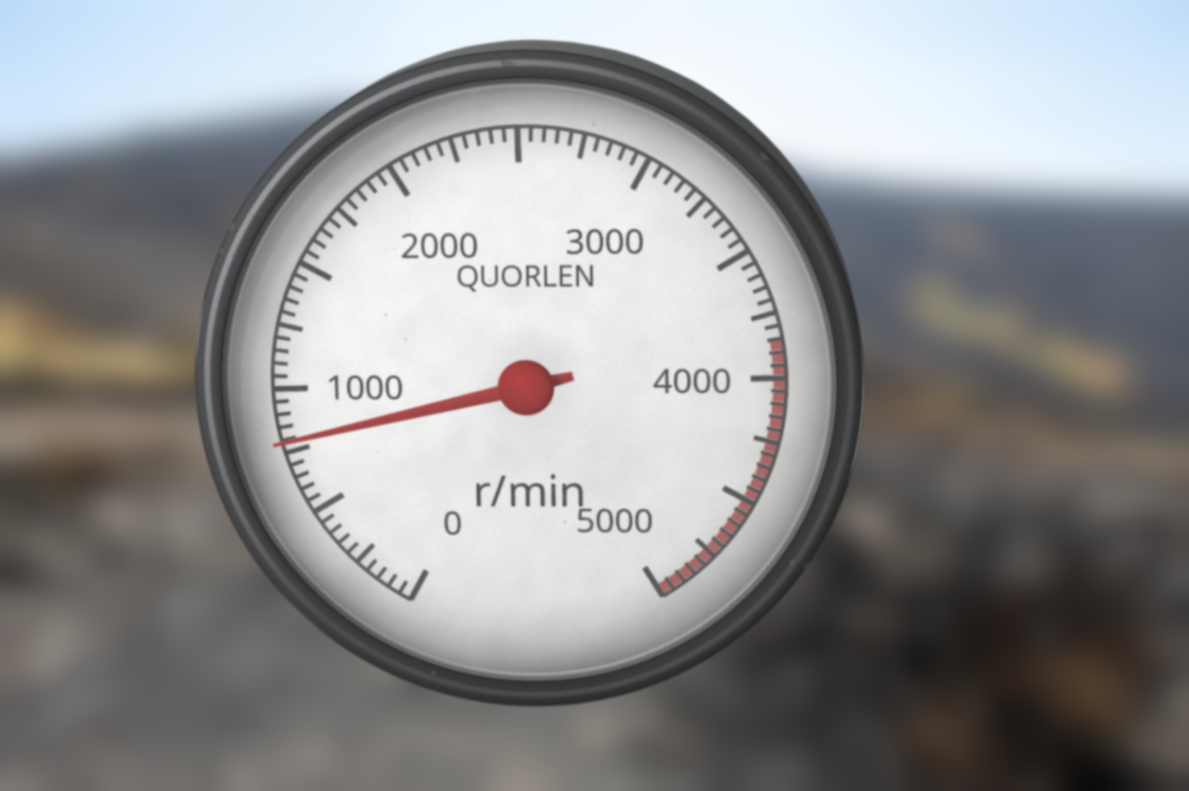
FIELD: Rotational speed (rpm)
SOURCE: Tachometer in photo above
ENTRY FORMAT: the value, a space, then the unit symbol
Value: 800 rpm
